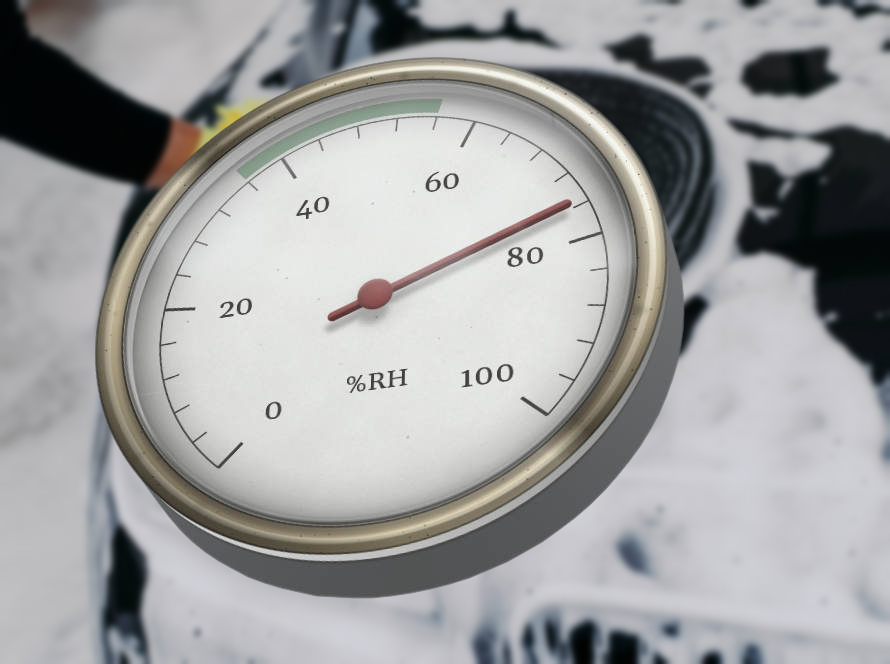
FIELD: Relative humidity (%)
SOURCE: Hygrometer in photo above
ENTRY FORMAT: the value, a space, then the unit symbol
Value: 76 %
